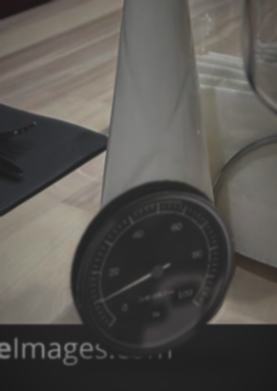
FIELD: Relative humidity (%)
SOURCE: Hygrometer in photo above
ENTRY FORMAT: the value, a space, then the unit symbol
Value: 10 %
